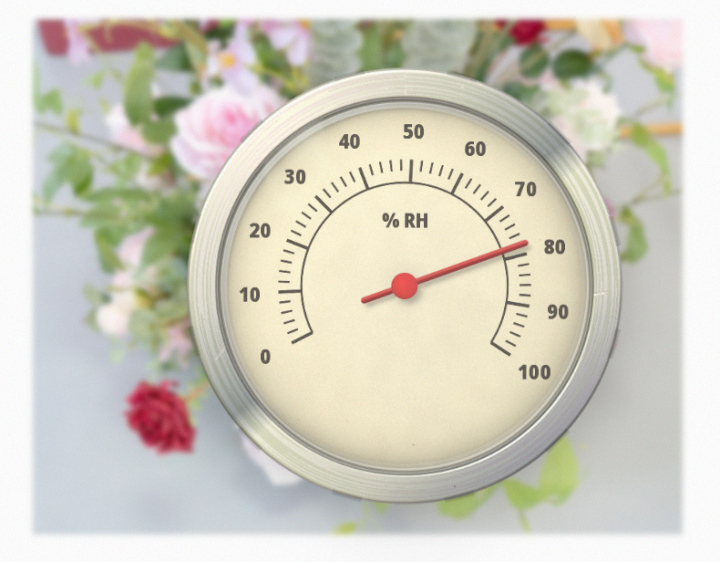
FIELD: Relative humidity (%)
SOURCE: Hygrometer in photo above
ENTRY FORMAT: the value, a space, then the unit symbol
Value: 78 %
